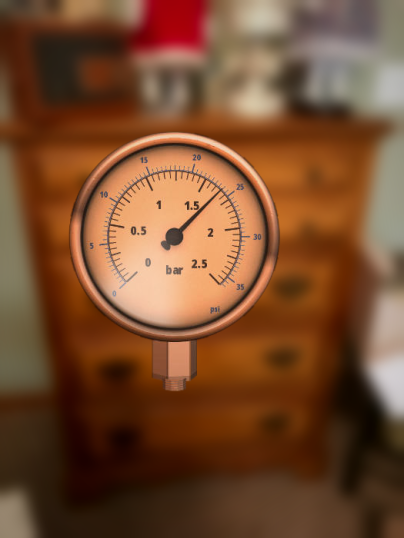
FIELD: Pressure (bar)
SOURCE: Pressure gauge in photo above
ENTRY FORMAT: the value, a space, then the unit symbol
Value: 1.65 bar
